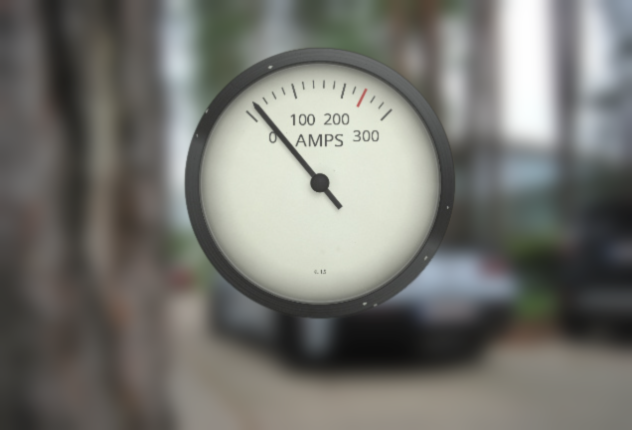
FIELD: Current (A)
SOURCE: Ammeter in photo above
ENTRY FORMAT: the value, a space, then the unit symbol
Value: 20 A
